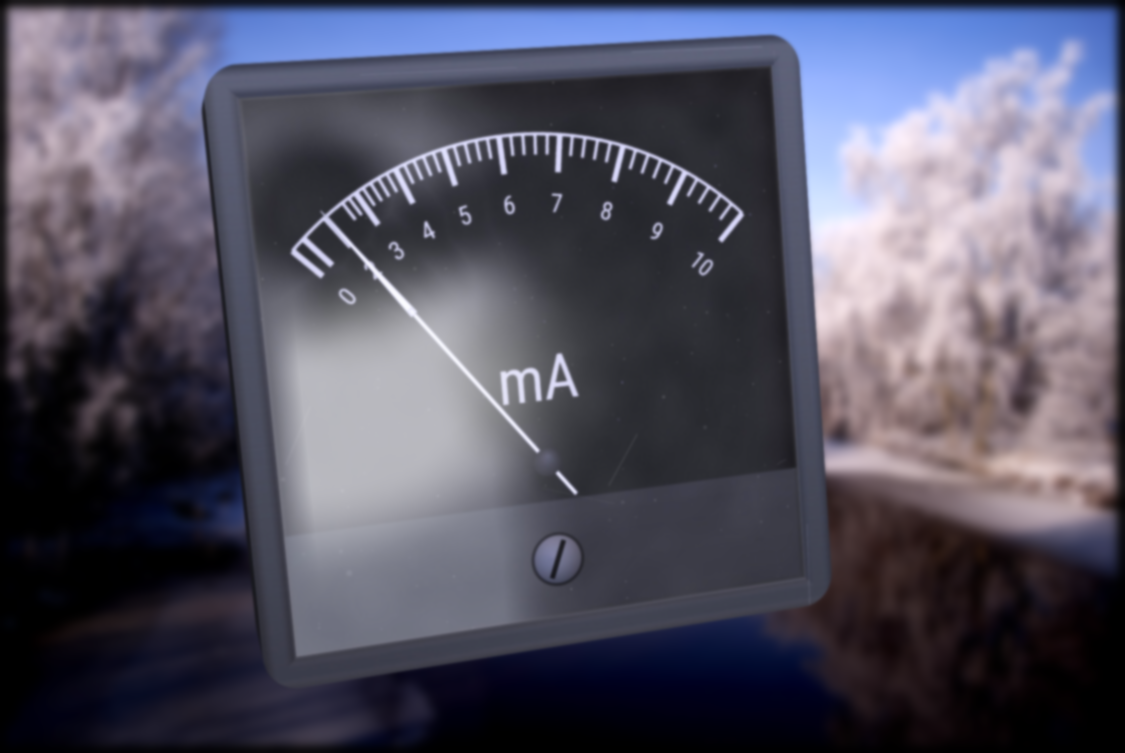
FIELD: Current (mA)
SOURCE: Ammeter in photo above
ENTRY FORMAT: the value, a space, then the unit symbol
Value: 2 mA
